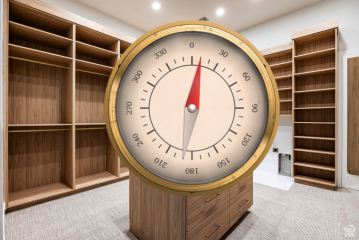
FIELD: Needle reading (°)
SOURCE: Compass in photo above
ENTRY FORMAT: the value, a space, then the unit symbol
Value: 10 °
